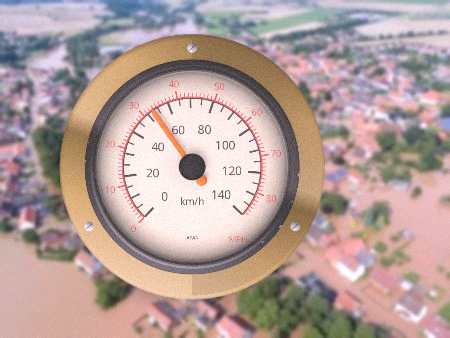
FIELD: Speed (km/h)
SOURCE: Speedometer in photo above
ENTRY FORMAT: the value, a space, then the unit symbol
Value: 52.5 km/h
